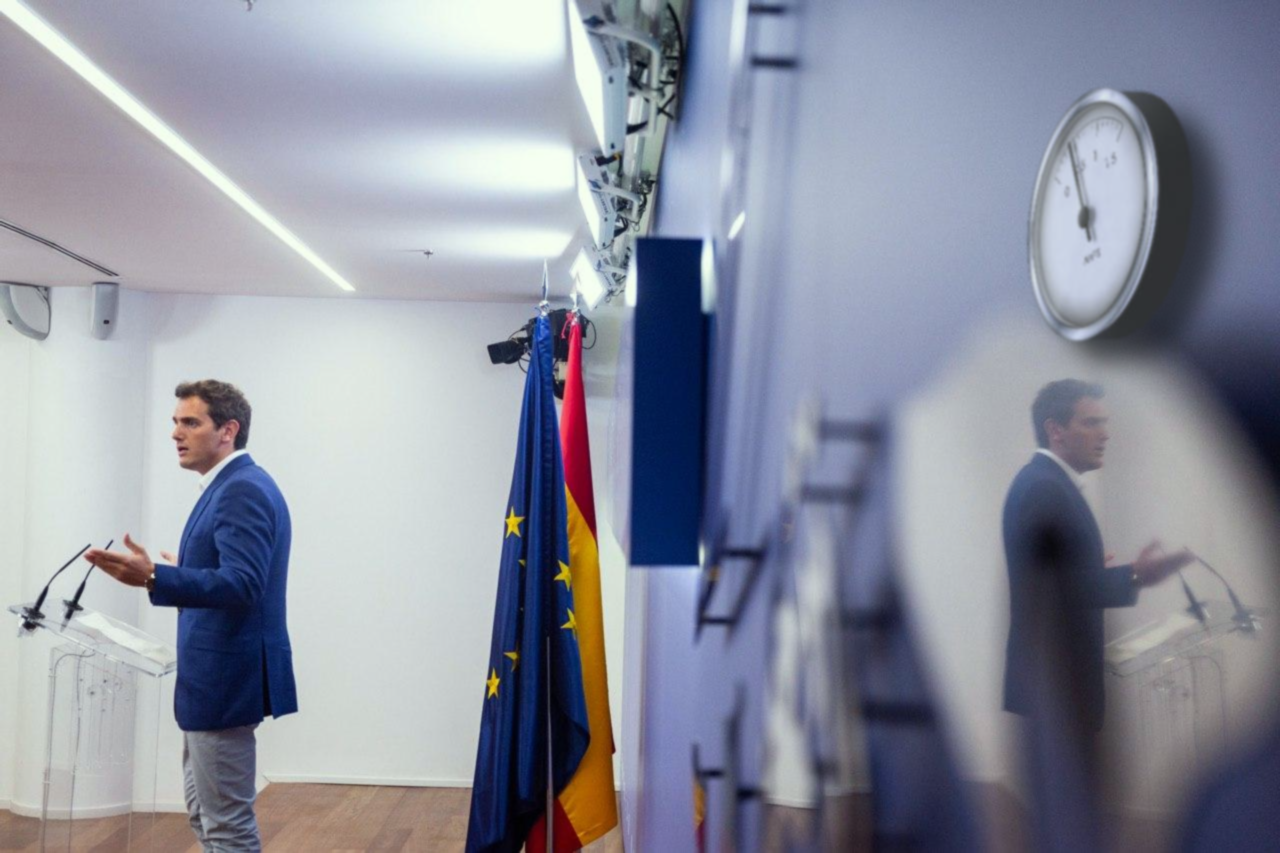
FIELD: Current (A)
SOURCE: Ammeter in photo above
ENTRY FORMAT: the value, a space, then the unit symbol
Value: 0.5 A
